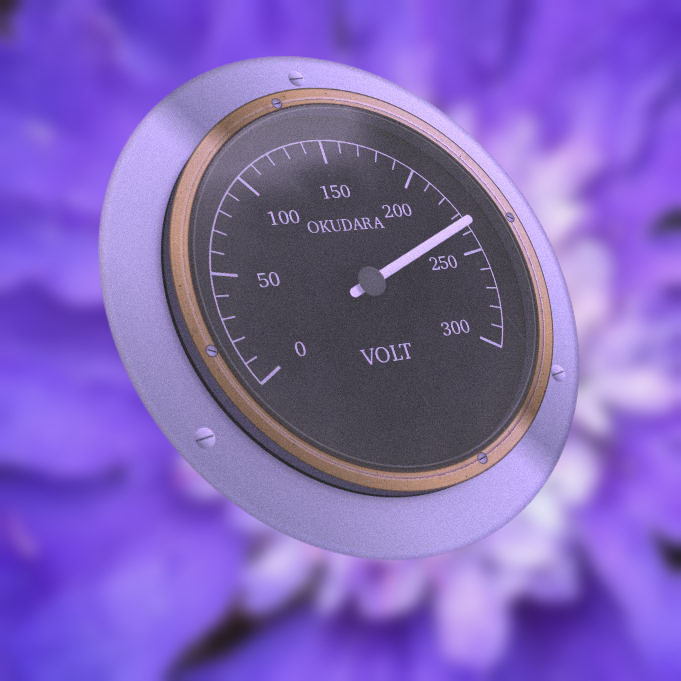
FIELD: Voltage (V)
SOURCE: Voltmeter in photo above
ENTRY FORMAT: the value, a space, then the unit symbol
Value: 235 V
